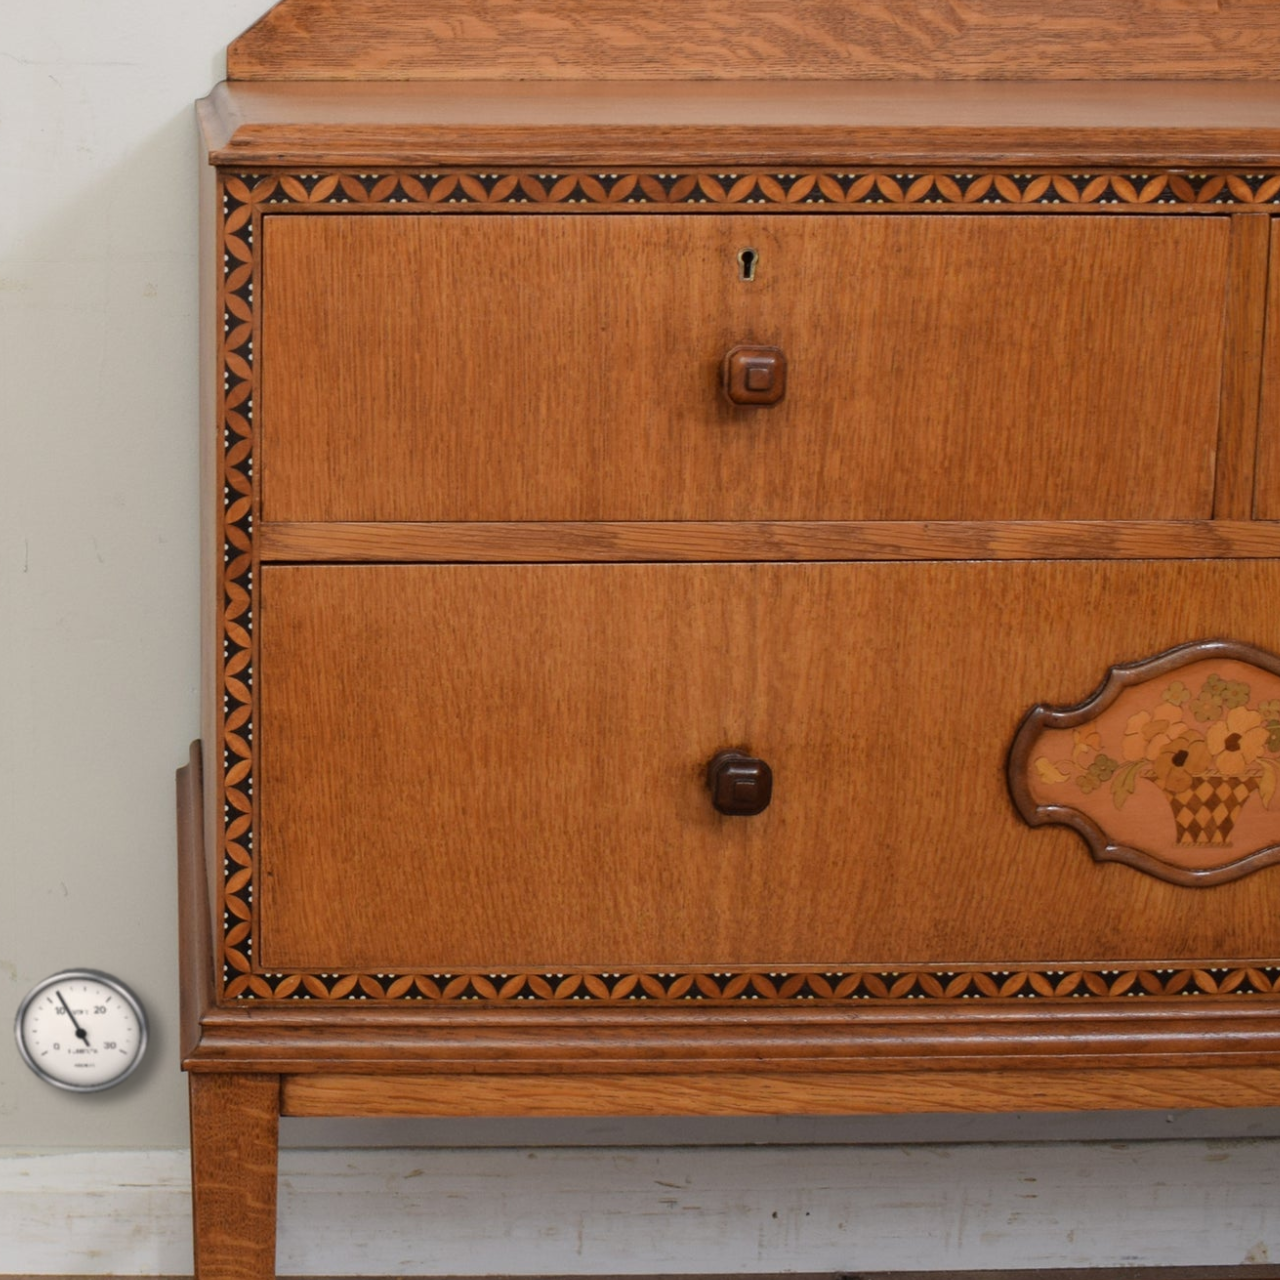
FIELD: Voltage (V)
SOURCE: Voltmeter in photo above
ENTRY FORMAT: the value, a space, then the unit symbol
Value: 12 V
